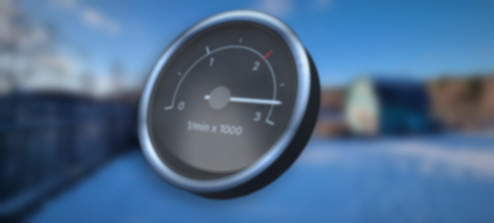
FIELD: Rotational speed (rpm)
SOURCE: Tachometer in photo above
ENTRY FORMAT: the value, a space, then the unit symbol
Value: 2750 rpm
